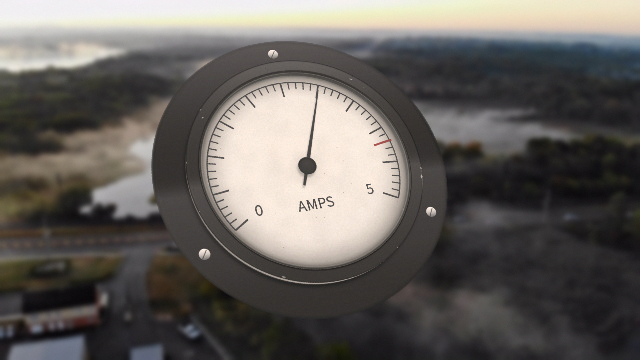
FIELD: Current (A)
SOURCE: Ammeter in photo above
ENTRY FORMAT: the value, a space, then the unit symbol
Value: 3 A
